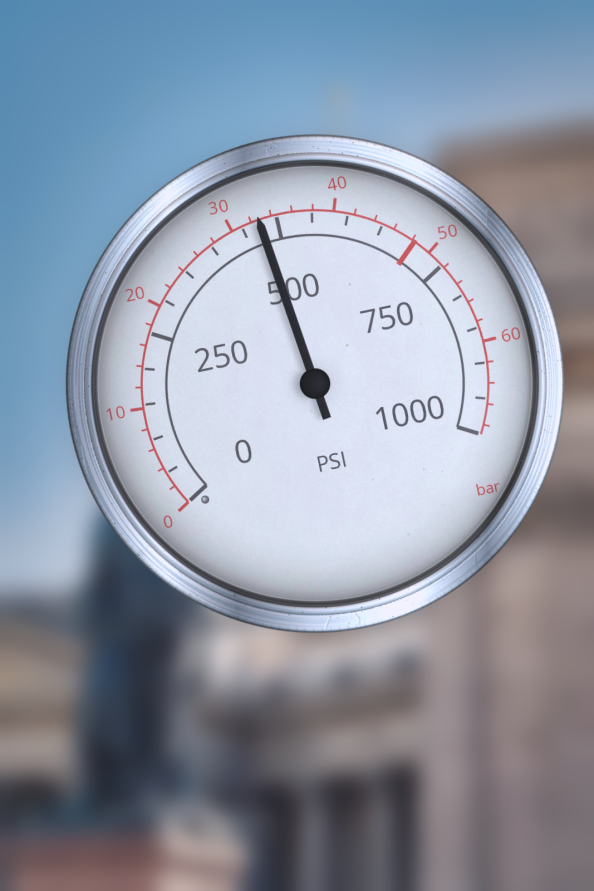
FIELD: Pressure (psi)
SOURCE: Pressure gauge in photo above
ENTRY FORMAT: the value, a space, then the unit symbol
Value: 475 psi
